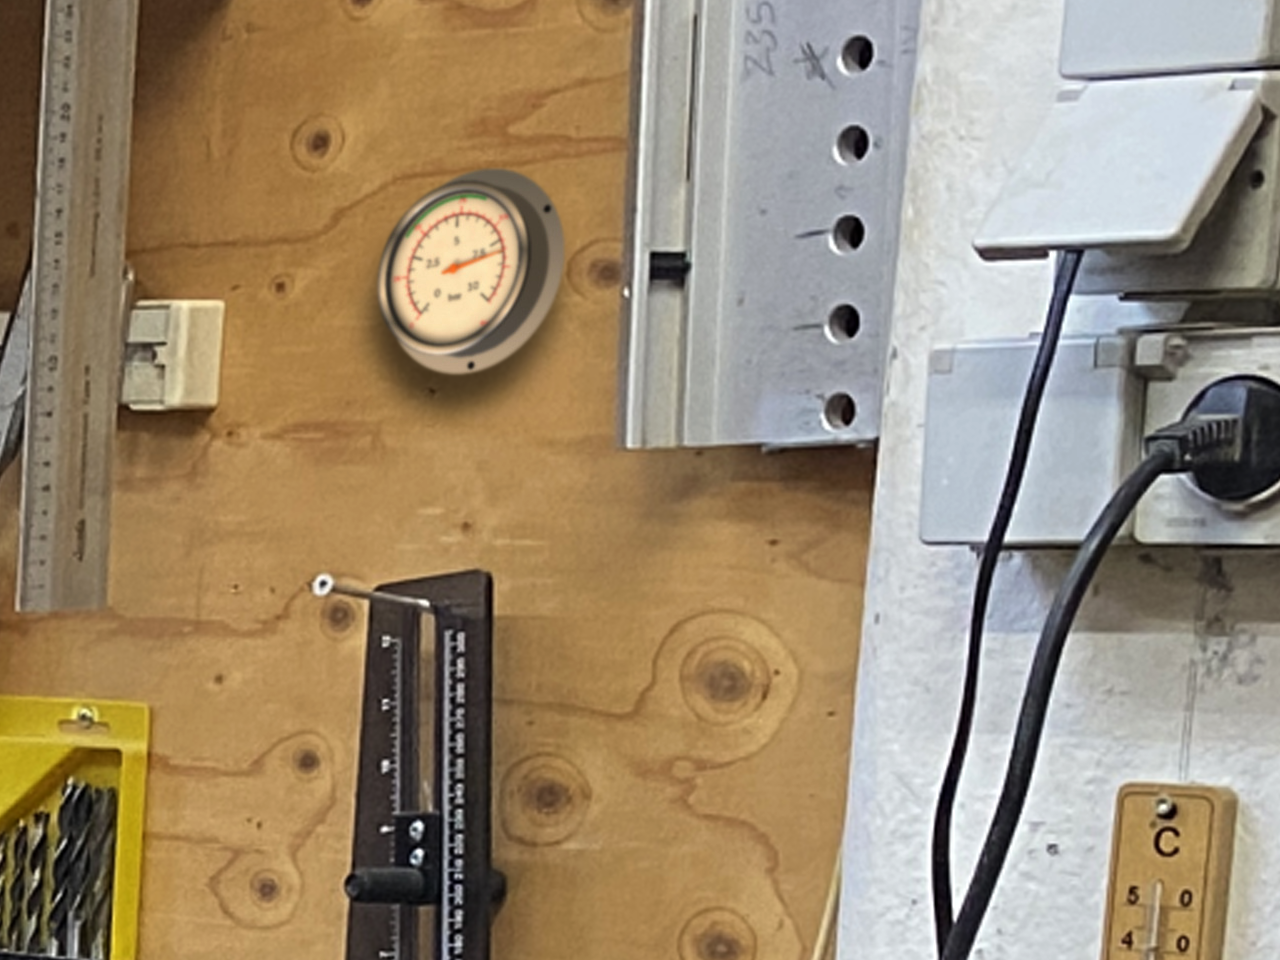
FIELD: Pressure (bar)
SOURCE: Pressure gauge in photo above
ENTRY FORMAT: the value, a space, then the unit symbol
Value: 8 bar
